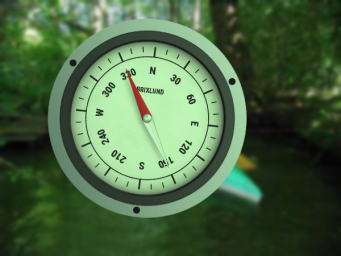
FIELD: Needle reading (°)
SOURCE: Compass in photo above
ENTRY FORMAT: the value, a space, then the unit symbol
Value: 330 °
